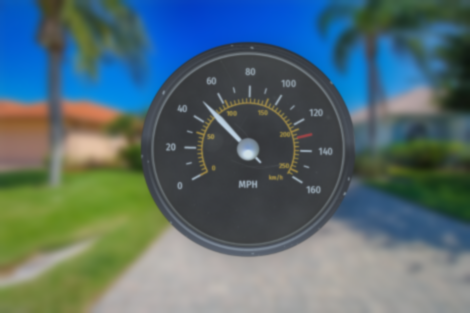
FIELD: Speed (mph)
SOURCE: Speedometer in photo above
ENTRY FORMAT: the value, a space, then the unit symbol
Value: 50 mph
